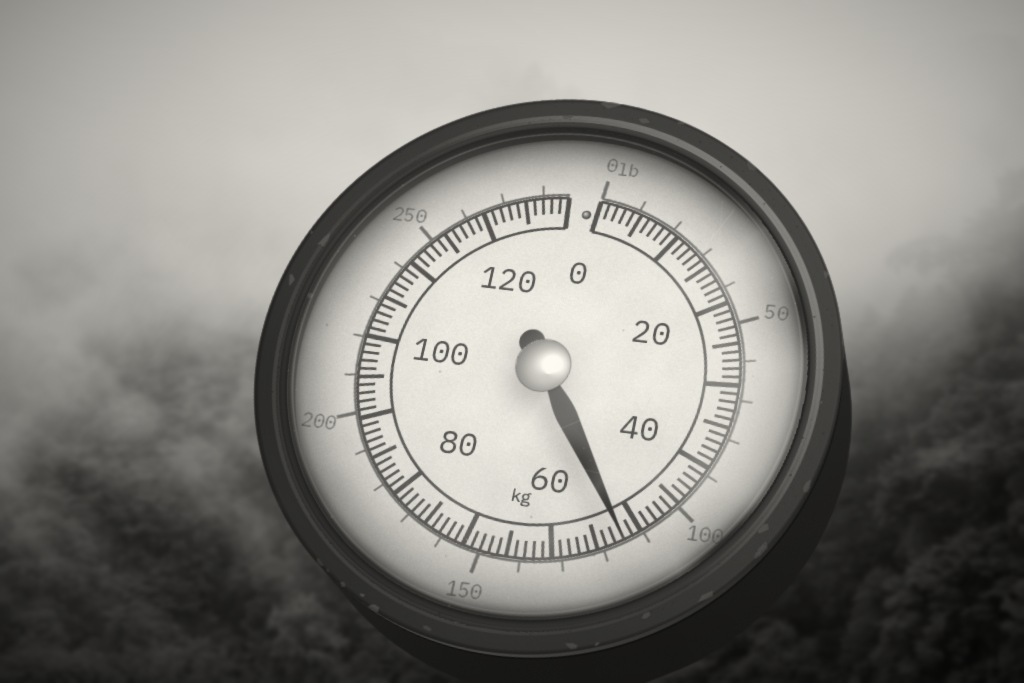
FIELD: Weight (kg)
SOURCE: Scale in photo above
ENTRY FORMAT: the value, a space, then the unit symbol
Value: 52 kg
